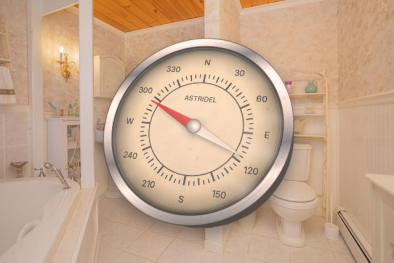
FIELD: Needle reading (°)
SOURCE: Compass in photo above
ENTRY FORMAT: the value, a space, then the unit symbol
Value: 295 °
